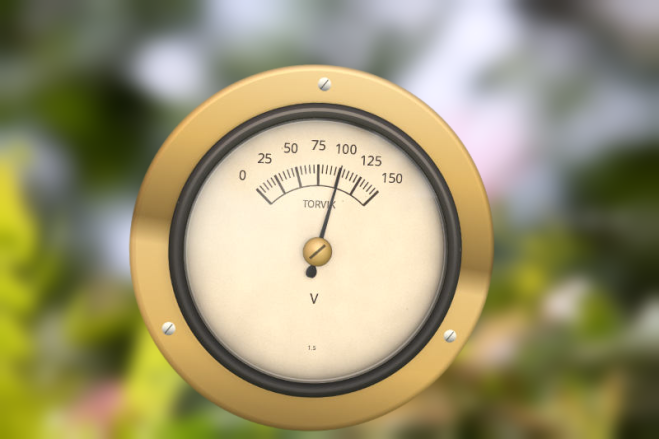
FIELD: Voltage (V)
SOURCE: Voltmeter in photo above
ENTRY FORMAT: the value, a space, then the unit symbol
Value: 100 V
